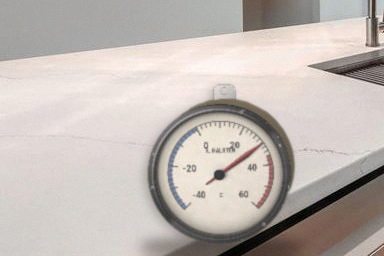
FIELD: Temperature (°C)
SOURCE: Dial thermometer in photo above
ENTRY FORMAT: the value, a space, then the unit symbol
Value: 30 °C
